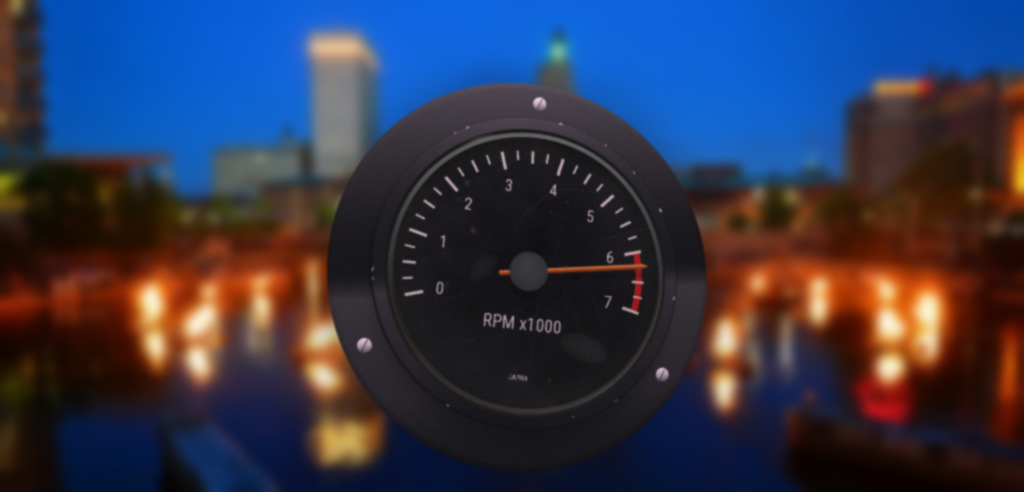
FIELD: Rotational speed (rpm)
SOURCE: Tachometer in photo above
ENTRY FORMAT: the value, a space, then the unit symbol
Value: 6250 rpm
